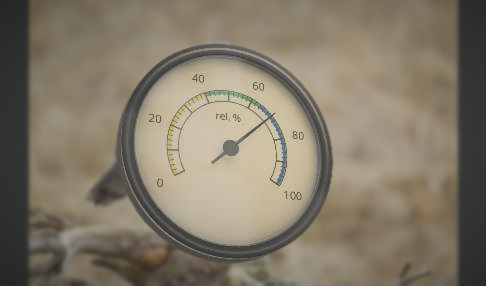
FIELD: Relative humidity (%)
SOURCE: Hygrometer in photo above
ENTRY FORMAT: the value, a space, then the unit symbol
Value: 70 %
